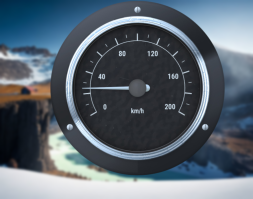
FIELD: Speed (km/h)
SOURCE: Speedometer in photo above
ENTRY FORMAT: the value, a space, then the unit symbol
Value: 25 km/h
